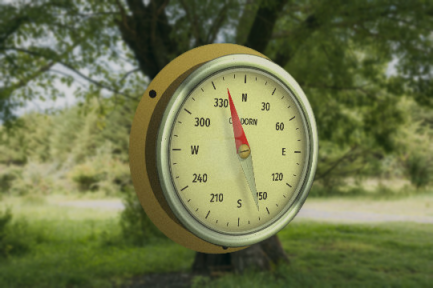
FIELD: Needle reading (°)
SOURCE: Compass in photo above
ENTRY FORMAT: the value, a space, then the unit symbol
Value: 340 °
